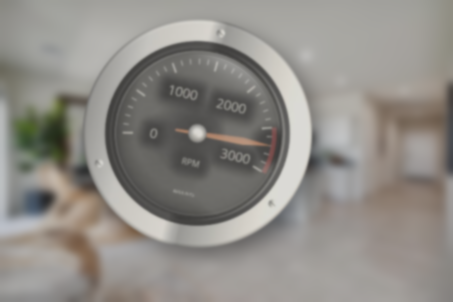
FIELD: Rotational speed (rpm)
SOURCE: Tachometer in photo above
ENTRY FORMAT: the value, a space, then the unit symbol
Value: 2700 rpm
